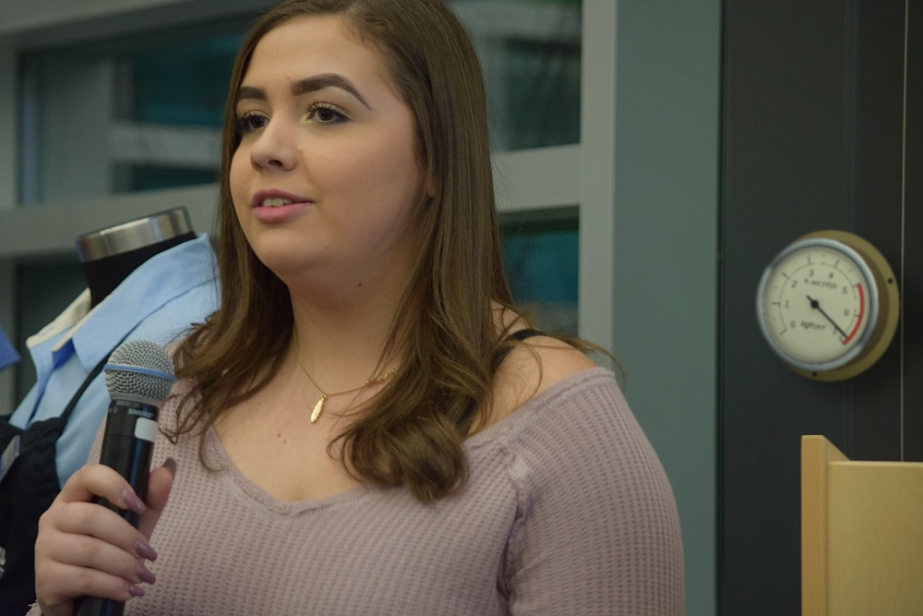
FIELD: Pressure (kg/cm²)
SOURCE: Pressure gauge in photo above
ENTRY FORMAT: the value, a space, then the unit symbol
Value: 6.75 kg/cm²
